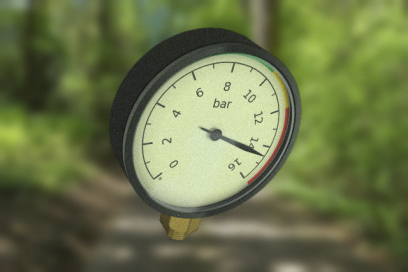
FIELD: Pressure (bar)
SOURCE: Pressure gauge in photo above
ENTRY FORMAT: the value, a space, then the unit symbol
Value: 14.5 bar
